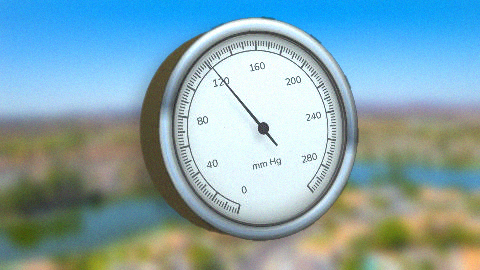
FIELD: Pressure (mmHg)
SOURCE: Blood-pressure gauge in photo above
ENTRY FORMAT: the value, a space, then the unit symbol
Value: 120 mmHg
